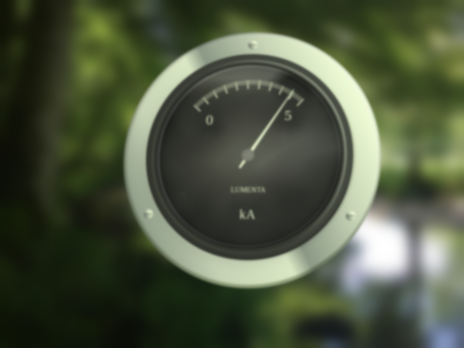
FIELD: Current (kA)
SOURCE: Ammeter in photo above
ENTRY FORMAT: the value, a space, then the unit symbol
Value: 4.5 kA
